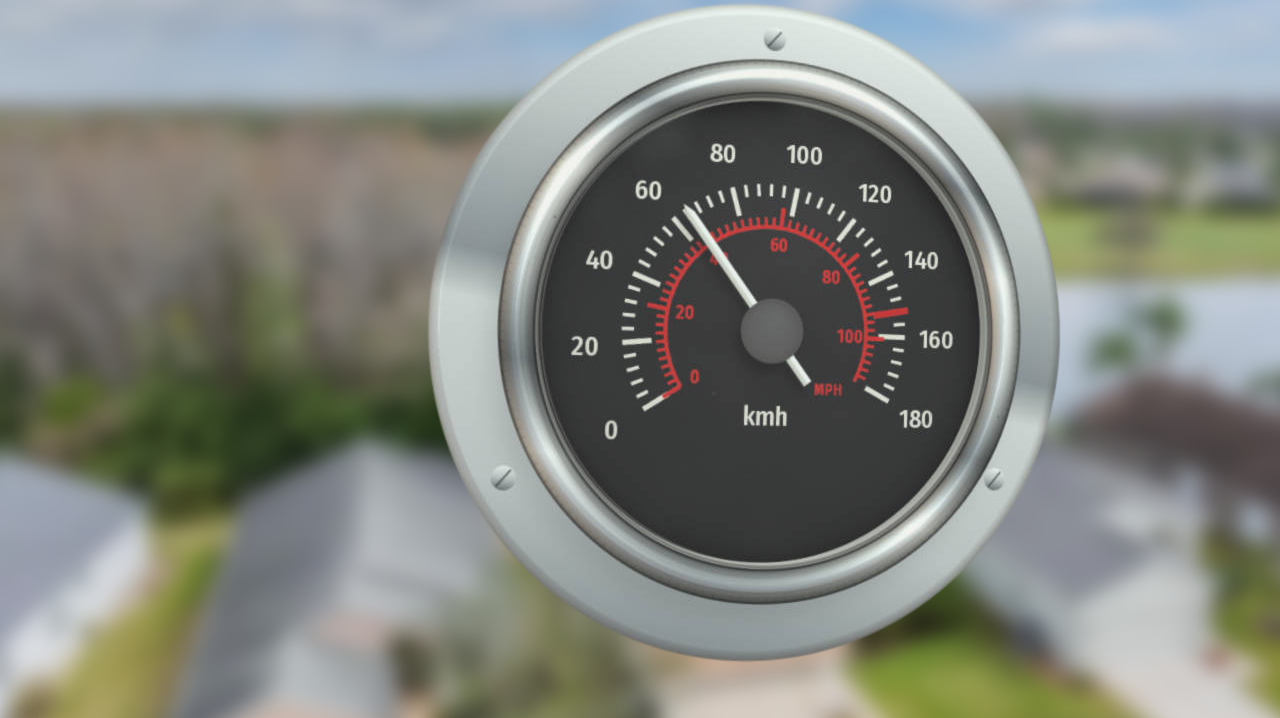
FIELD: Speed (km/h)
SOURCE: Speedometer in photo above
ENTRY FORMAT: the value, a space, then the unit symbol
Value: 64 km/h
